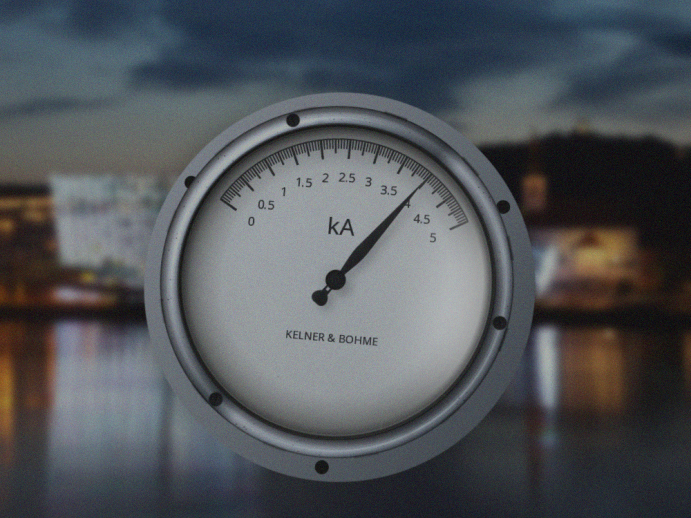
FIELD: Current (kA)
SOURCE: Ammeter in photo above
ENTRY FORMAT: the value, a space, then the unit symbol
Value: 4 kA
